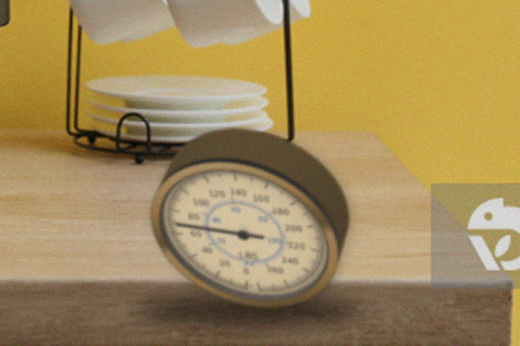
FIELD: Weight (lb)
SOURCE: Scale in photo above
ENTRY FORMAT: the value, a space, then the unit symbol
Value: 70 lb
